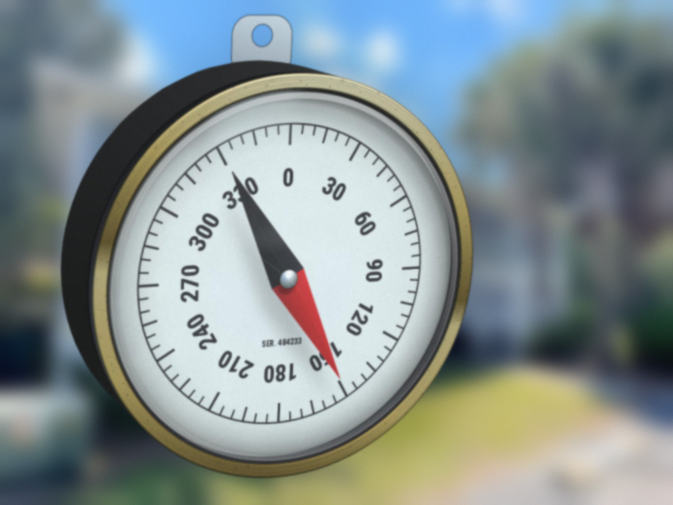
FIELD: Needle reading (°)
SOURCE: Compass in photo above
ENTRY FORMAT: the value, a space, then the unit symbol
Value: 150 °
